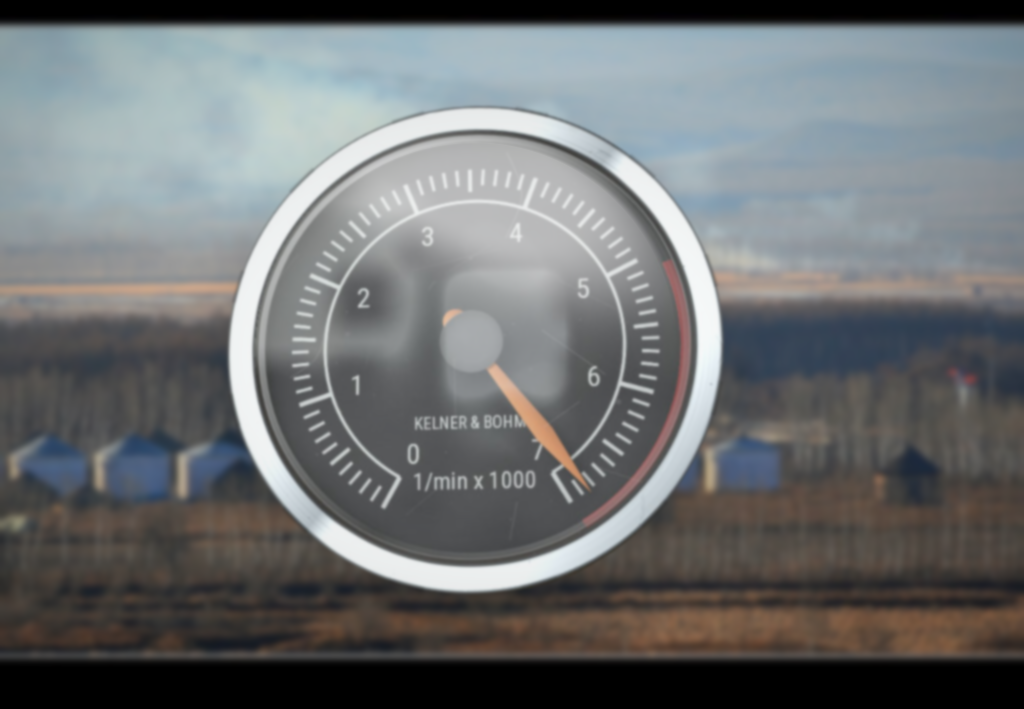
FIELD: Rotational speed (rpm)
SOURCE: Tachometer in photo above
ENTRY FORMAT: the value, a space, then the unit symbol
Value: 6850 rpm
